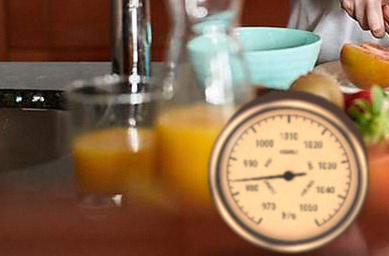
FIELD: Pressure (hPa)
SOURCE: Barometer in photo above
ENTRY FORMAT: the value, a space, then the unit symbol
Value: 984 hPa
